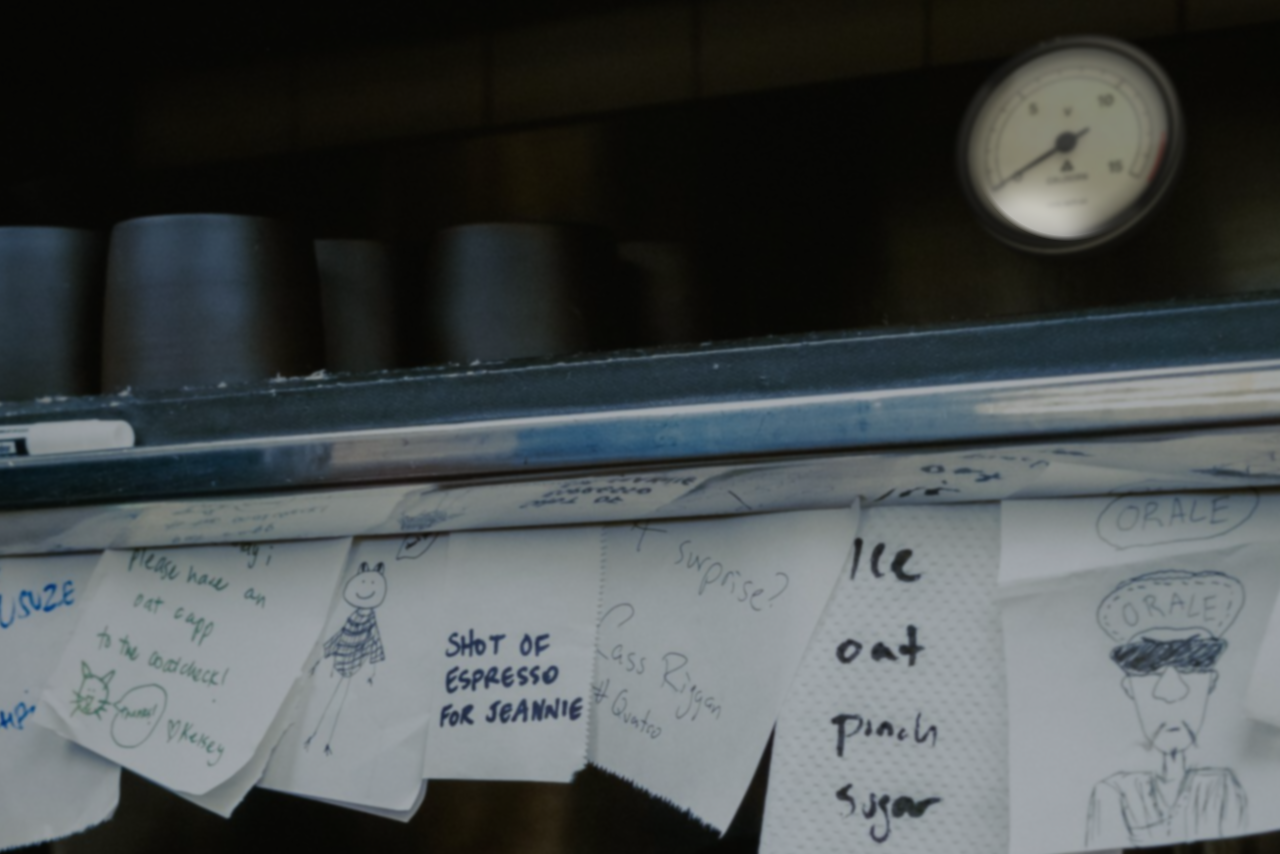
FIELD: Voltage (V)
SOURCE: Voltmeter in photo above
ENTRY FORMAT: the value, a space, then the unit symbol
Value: 0 V
